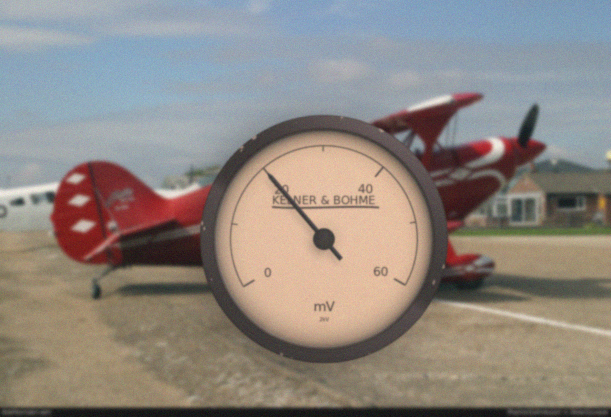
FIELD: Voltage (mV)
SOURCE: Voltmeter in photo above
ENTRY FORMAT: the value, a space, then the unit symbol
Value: 20 mV
